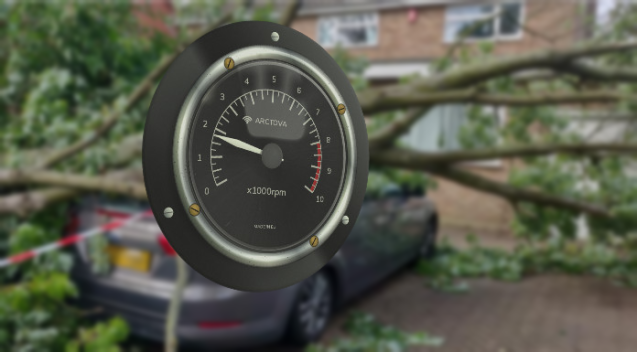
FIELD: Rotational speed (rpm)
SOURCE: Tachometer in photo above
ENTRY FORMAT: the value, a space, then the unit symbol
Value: 1750 rpm
